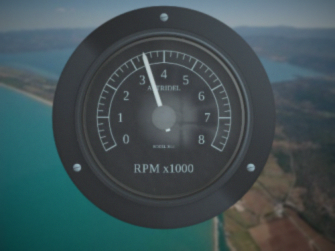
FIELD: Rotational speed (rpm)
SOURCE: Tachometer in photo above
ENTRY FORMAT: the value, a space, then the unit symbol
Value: 3400 rpm
